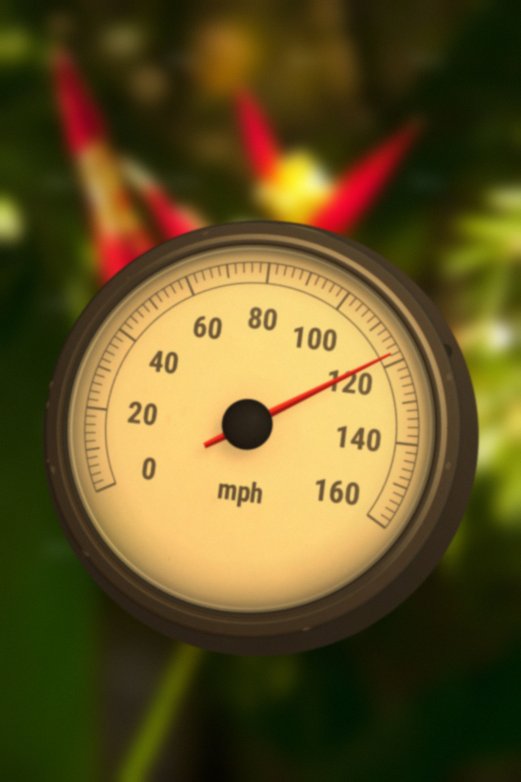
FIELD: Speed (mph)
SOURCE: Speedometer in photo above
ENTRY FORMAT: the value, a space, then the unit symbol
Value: 118 mph
